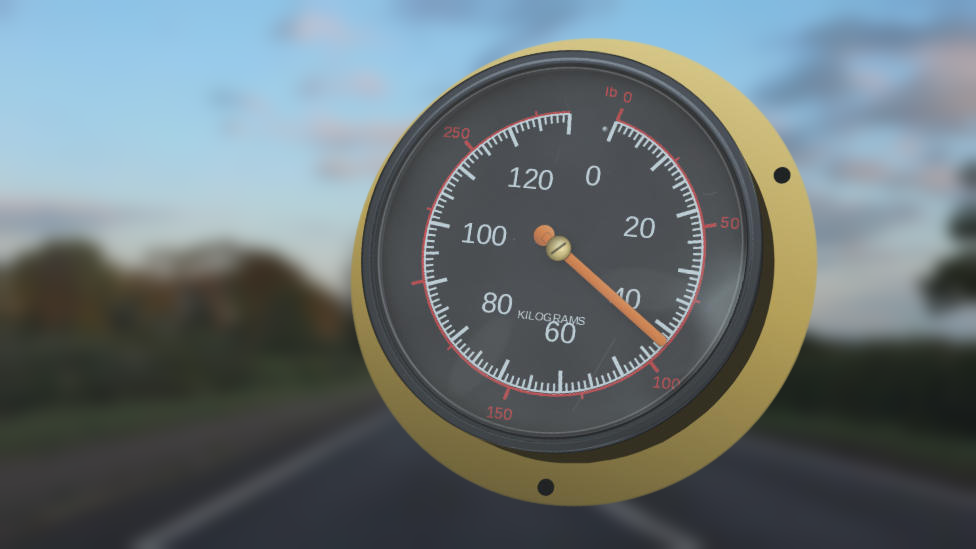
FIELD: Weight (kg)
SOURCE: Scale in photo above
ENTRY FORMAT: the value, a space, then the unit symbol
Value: 42 kg
